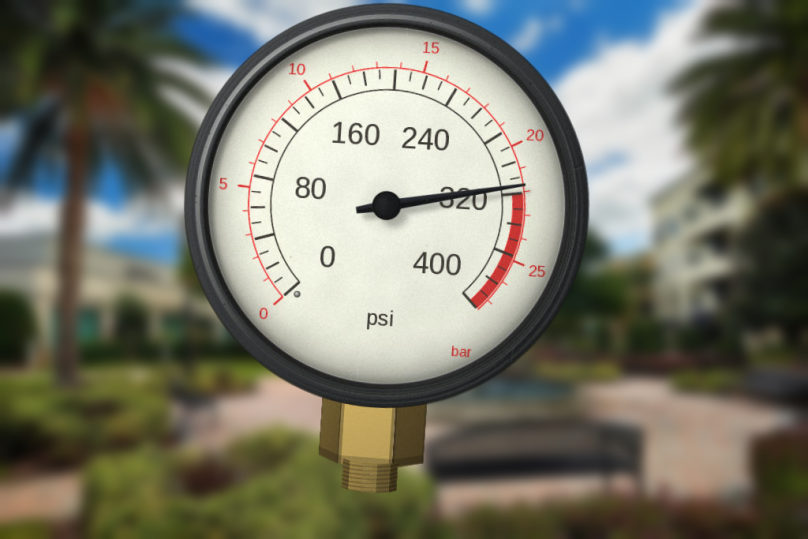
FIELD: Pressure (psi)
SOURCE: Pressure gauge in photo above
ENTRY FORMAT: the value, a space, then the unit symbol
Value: 315 psi
